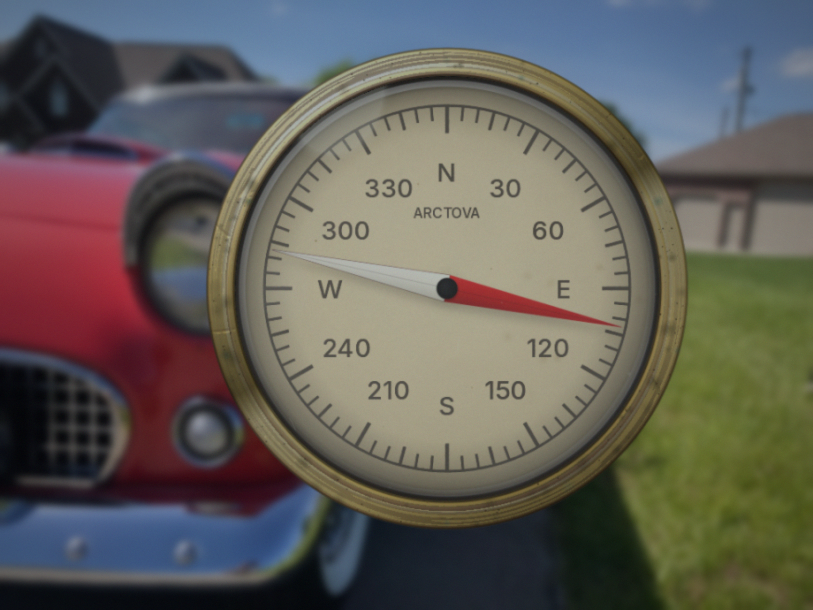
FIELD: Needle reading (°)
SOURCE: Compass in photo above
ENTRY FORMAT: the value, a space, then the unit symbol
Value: 102.5 °
